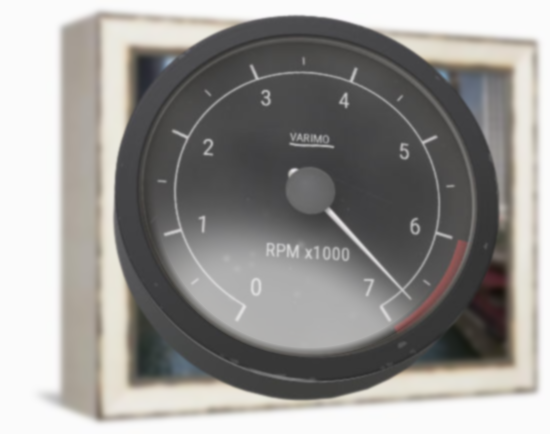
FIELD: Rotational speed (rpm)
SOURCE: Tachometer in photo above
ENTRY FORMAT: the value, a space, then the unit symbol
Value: 6750 rpm
